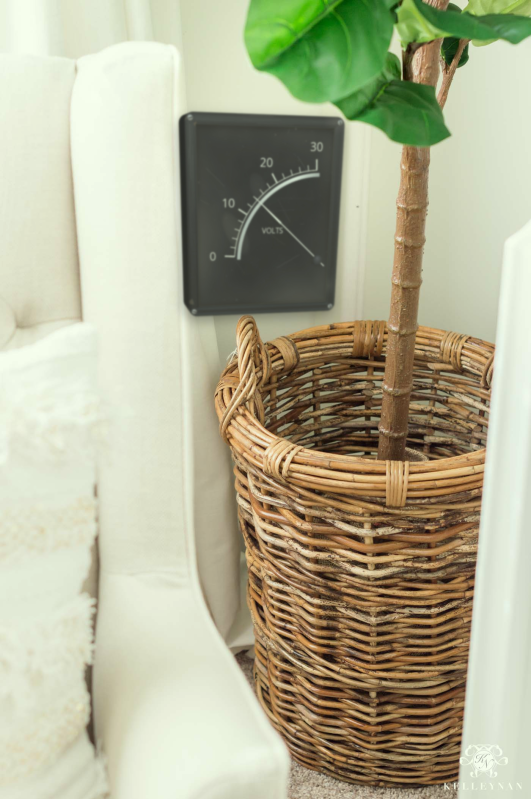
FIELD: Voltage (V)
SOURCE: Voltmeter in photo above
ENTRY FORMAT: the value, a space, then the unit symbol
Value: 14 V
